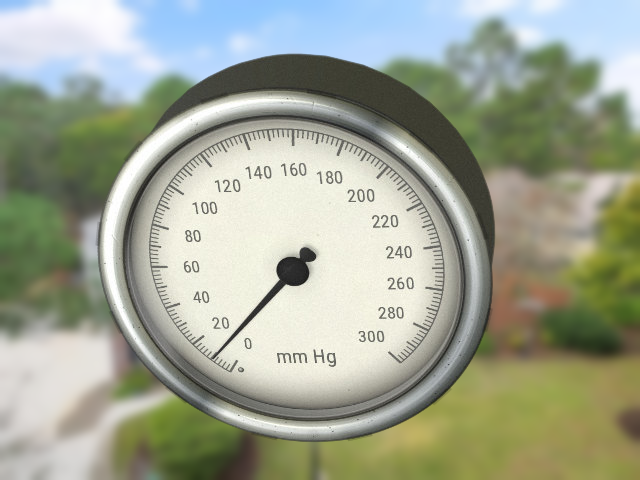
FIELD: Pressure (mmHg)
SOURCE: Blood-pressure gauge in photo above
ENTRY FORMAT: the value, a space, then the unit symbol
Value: 10 mmHg
